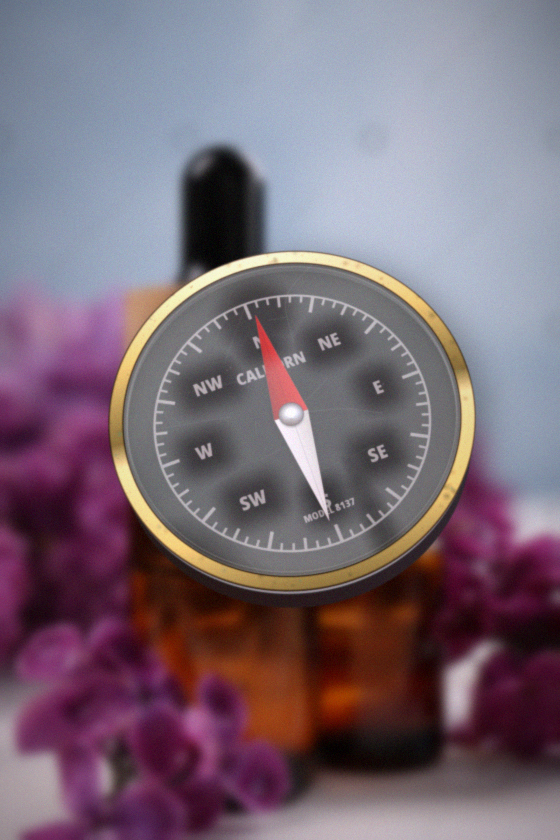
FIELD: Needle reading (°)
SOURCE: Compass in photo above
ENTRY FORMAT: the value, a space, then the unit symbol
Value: 2.5 °
